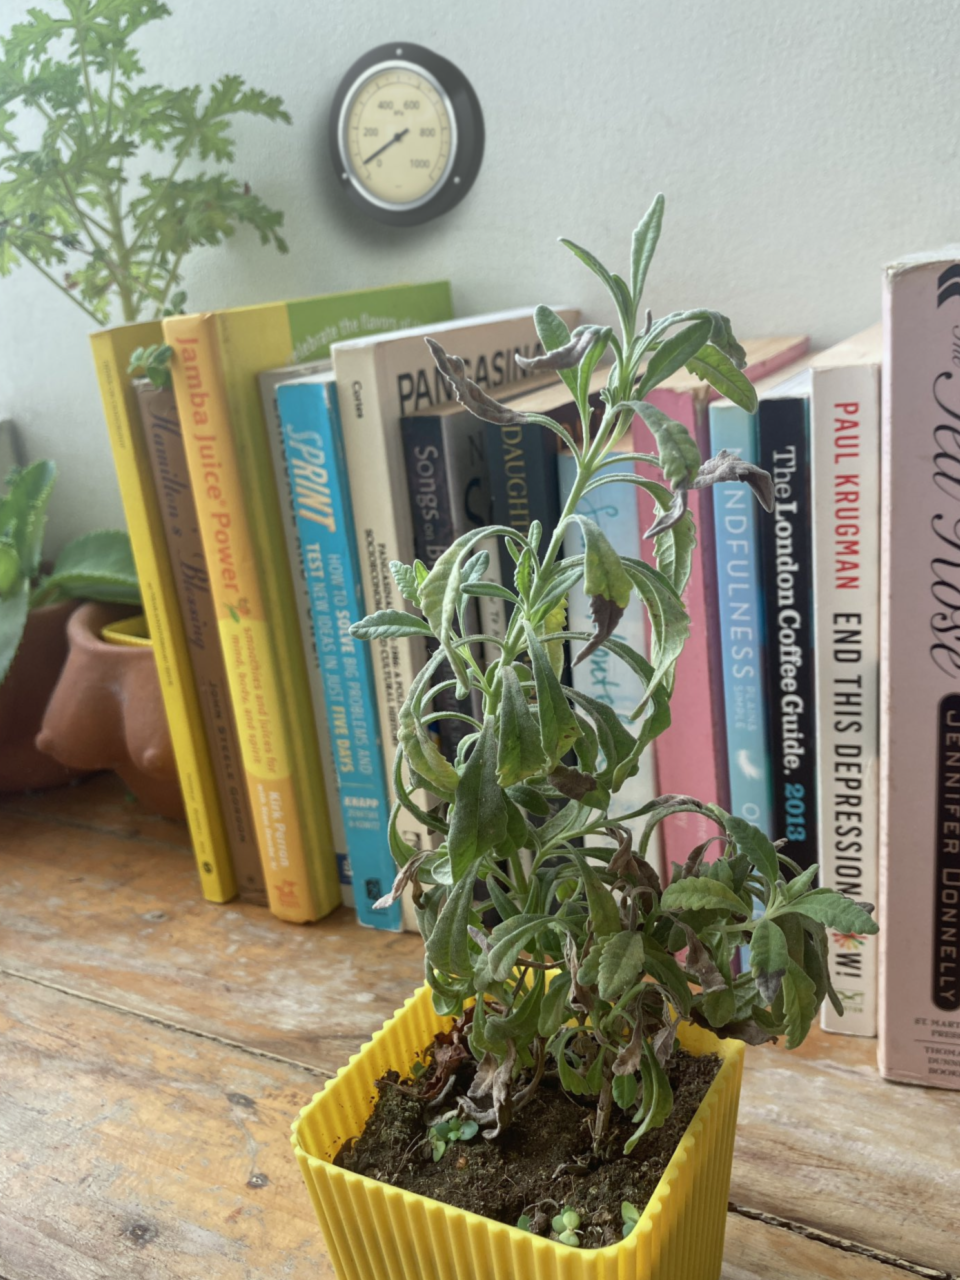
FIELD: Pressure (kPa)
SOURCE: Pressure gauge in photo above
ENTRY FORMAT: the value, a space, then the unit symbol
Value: 50 kPa
